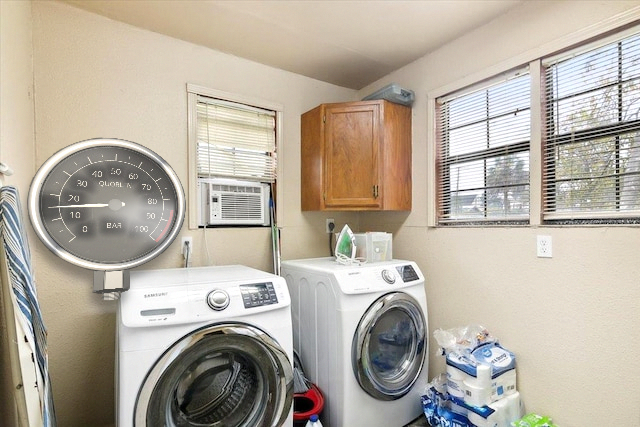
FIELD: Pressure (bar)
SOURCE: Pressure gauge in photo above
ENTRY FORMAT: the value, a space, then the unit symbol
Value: 15 bar
